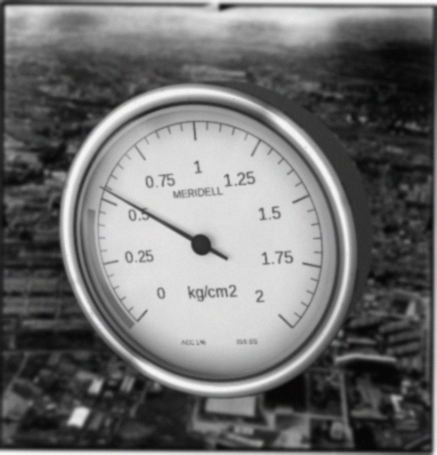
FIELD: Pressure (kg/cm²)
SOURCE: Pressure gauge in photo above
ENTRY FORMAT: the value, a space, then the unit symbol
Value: 0.55 kg/cm²
